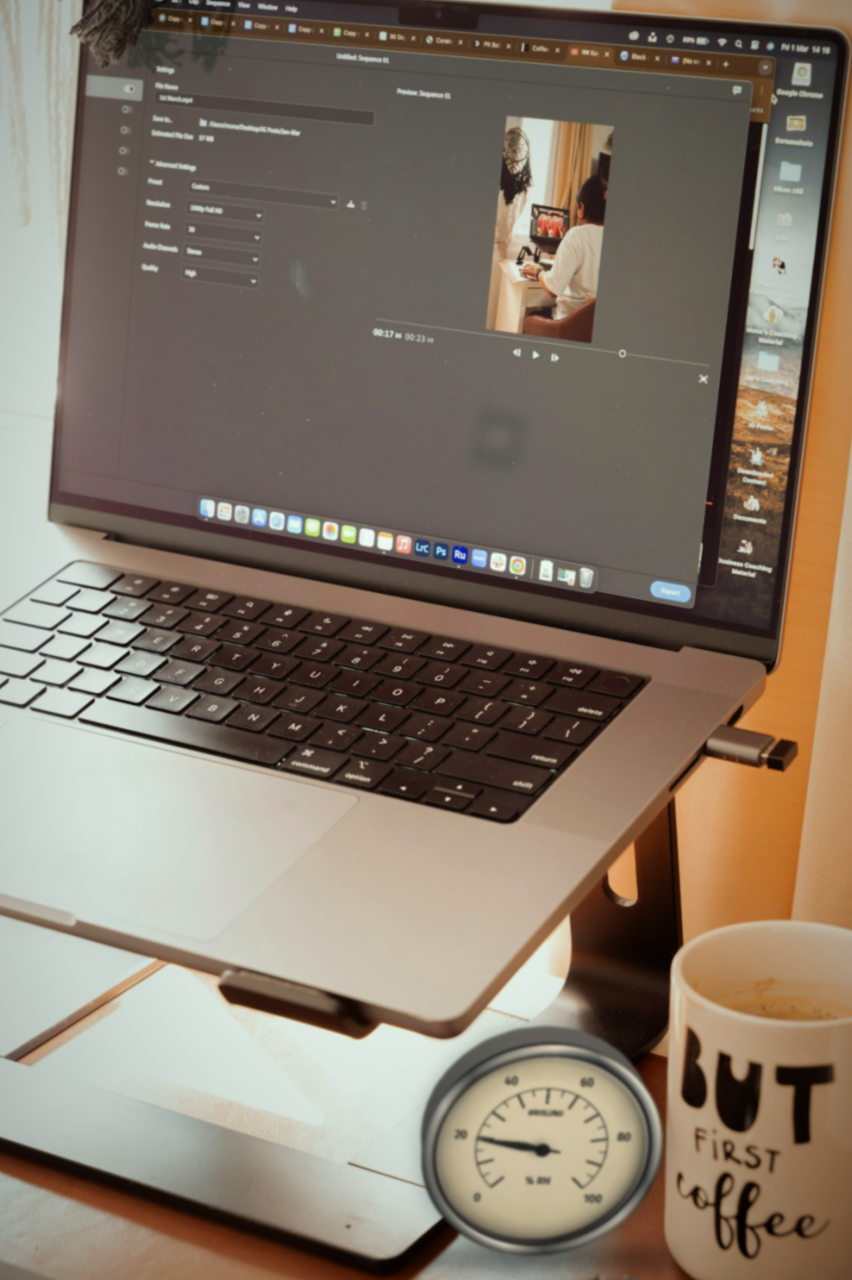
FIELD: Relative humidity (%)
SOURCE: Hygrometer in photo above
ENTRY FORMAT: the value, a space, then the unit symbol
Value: 20 %
